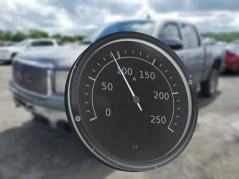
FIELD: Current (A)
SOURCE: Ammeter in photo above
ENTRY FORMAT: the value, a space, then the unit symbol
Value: 90 A
